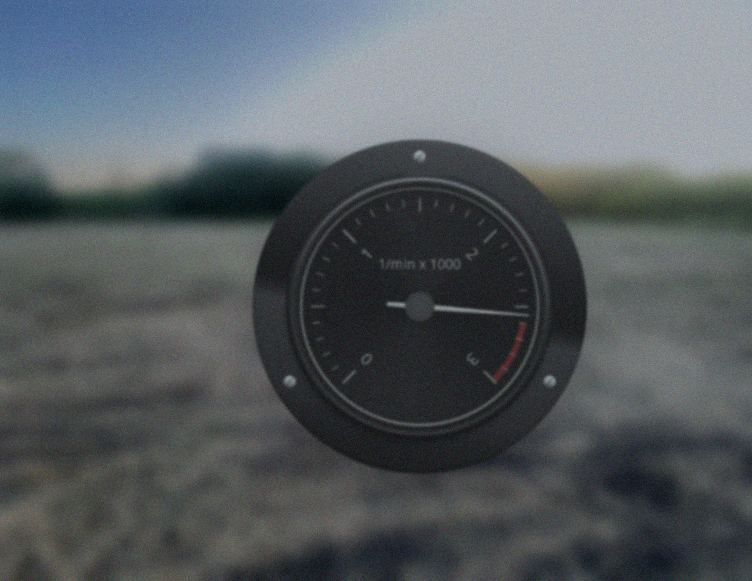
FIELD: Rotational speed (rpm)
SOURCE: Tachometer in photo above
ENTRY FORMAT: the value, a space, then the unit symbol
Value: 2550 rpm
